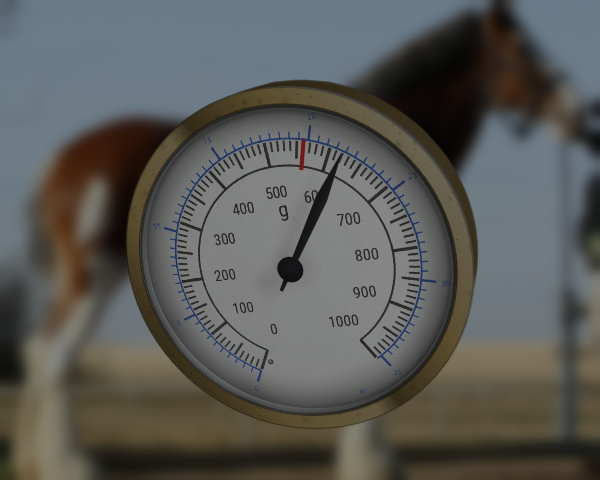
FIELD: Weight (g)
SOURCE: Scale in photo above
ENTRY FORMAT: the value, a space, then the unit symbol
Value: 620 g
